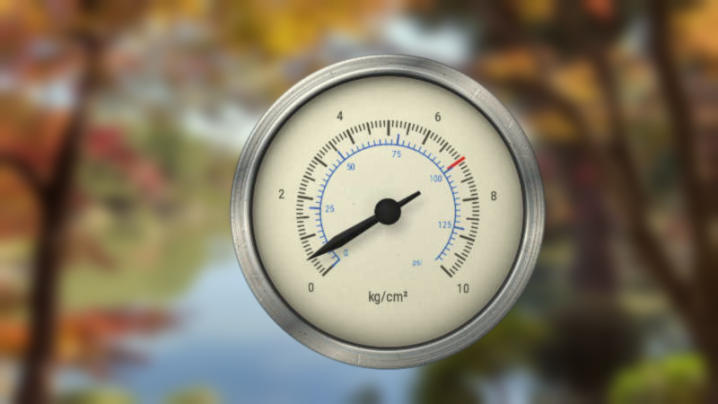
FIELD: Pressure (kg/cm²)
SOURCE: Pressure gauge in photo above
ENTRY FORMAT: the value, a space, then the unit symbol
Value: 0.5 kg/cm²
